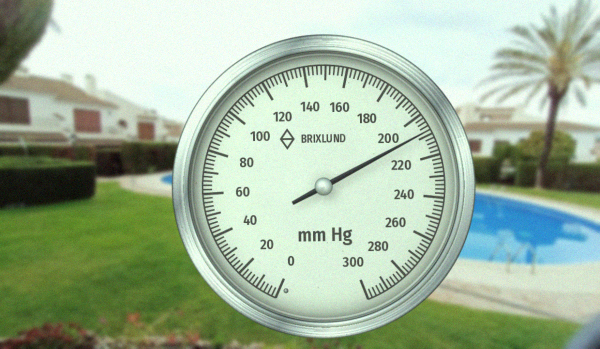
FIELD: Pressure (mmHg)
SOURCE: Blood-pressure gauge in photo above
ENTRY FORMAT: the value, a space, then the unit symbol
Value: 208 mmHg
